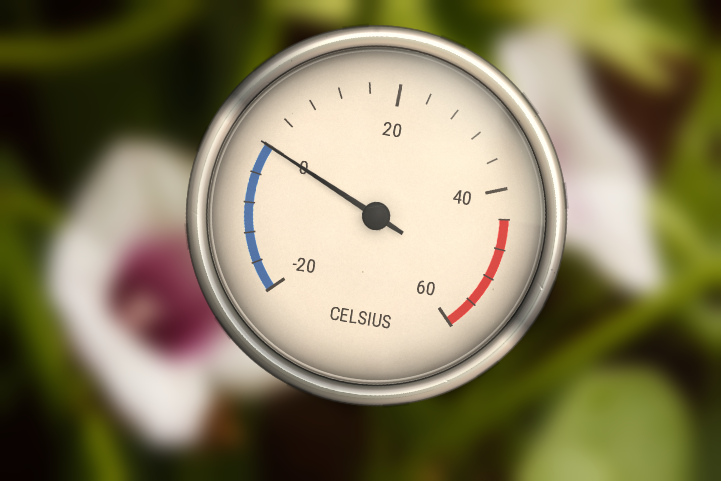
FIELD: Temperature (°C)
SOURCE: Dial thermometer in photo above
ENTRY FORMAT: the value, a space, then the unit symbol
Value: 0 °C
